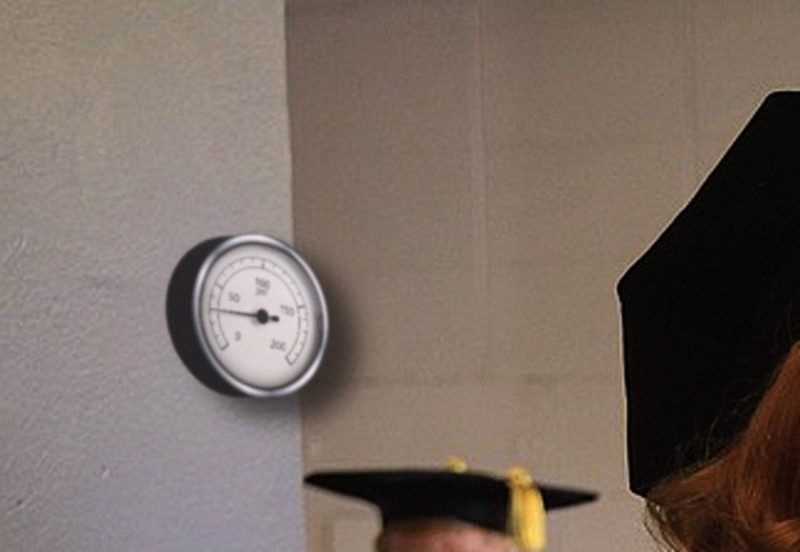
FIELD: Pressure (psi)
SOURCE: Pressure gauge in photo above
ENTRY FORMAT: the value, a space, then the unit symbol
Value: 30 psi
